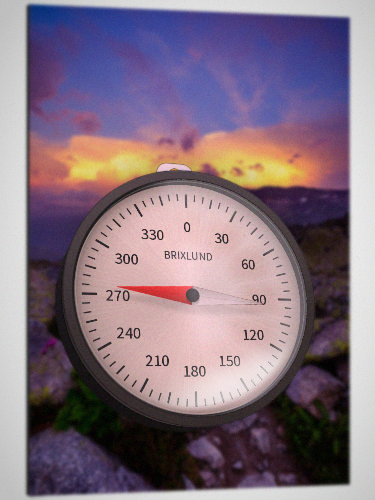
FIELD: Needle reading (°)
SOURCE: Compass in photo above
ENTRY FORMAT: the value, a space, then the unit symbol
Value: 275 °
